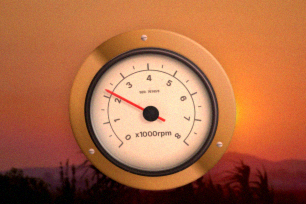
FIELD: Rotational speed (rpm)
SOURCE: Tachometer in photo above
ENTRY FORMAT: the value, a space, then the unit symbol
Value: 2250 rpm
